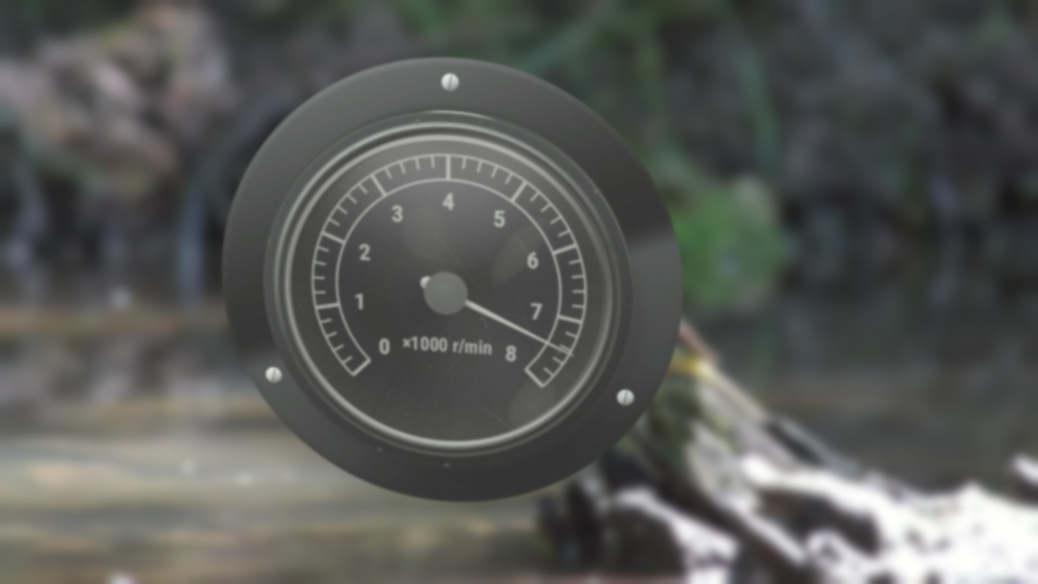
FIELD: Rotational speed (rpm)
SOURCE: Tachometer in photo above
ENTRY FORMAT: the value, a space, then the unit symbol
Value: 7400 rpm
